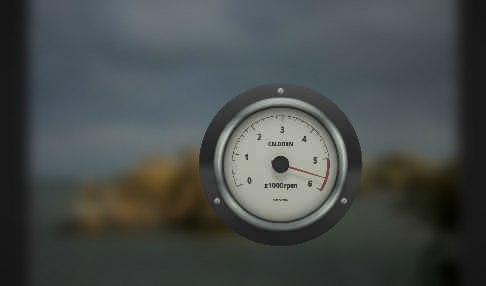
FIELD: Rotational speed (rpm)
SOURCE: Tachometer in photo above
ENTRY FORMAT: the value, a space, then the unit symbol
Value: 5600 rpm
